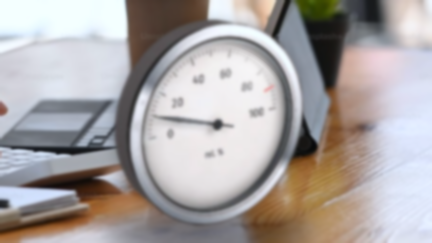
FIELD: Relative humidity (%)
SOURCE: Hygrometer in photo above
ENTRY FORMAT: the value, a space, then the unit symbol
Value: 10 %
